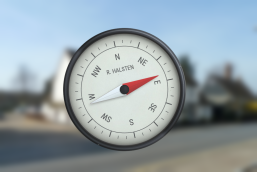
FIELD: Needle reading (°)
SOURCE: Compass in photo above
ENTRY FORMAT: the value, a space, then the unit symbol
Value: 80 °
